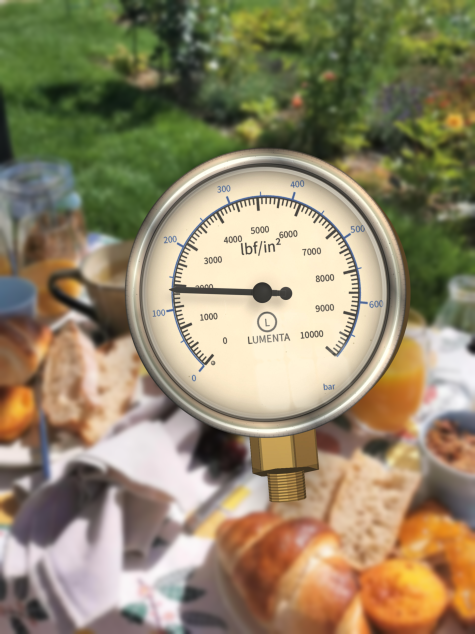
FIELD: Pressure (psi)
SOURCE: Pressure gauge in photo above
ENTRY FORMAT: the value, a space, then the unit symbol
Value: 1900 psi
